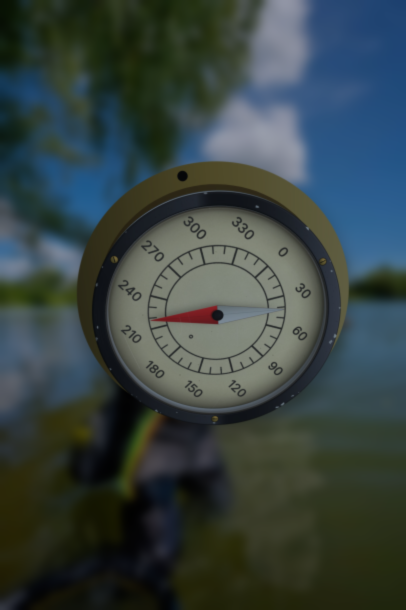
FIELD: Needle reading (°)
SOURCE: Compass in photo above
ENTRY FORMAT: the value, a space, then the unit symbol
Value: 220 °
